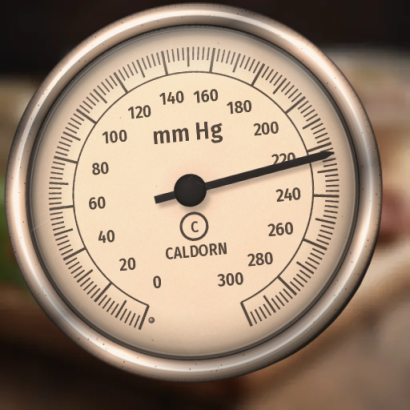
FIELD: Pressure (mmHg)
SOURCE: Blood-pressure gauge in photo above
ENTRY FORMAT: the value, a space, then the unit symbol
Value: 224 mmHg
